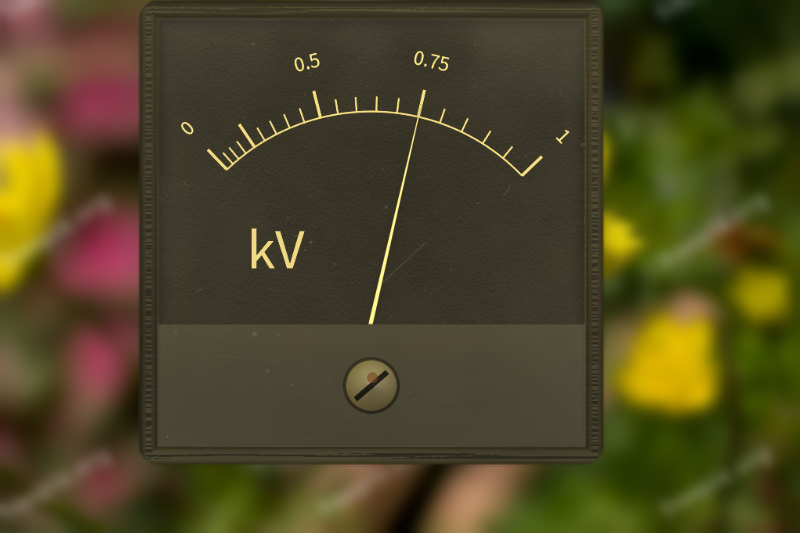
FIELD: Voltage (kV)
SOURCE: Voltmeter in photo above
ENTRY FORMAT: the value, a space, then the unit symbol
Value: 0.75 kV
